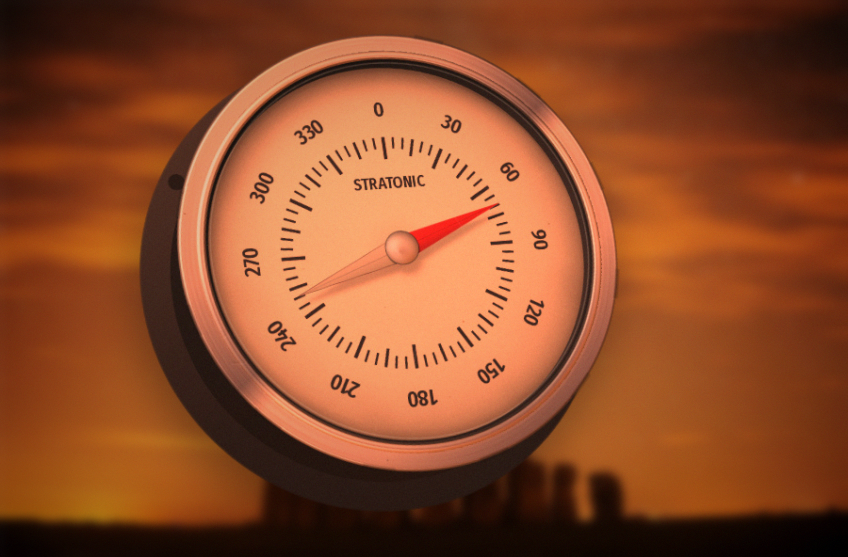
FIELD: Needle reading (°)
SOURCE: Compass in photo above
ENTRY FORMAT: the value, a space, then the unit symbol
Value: 70 °
